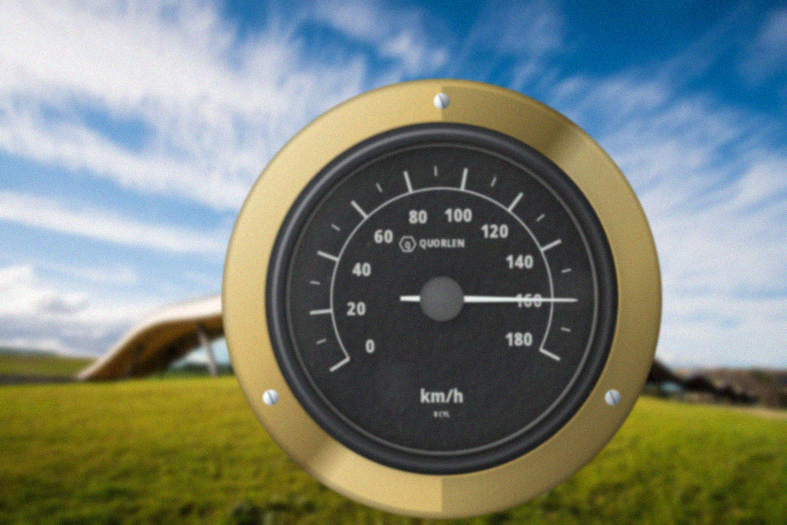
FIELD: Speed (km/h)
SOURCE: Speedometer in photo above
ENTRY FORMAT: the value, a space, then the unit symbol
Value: 160 km/h
